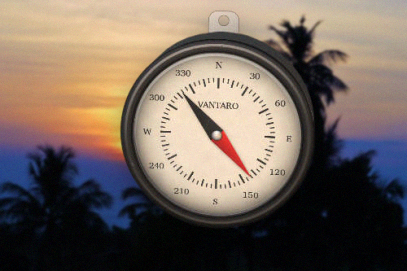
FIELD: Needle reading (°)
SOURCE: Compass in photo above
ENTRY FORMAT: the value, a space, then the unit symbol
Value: 140 °
